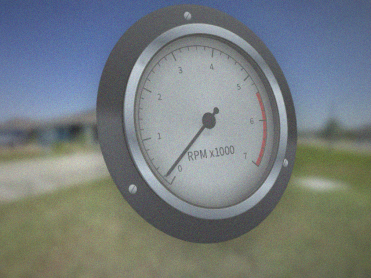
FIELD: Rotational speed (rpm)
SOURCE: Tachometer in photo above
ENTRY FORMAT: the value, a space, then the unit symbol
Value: 200 rpm
